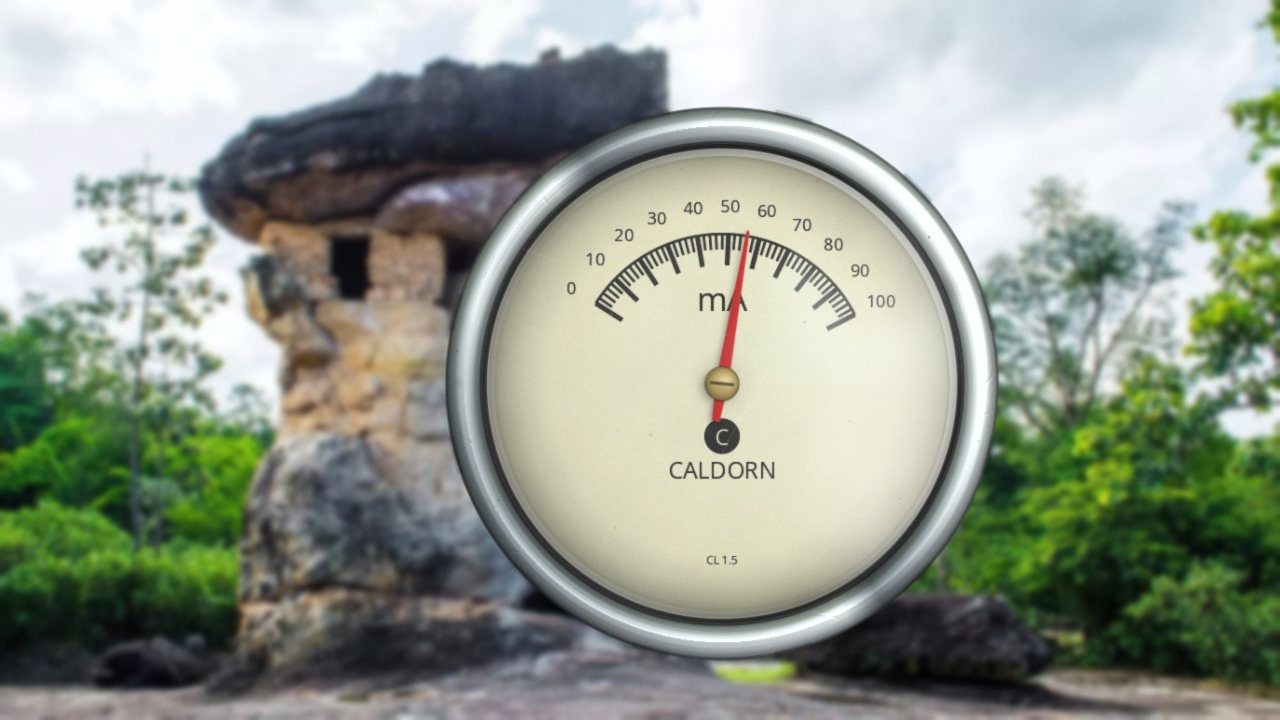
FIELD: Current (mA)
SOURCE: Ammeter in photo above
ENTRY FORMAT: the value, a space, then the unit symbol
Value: 56 mA
